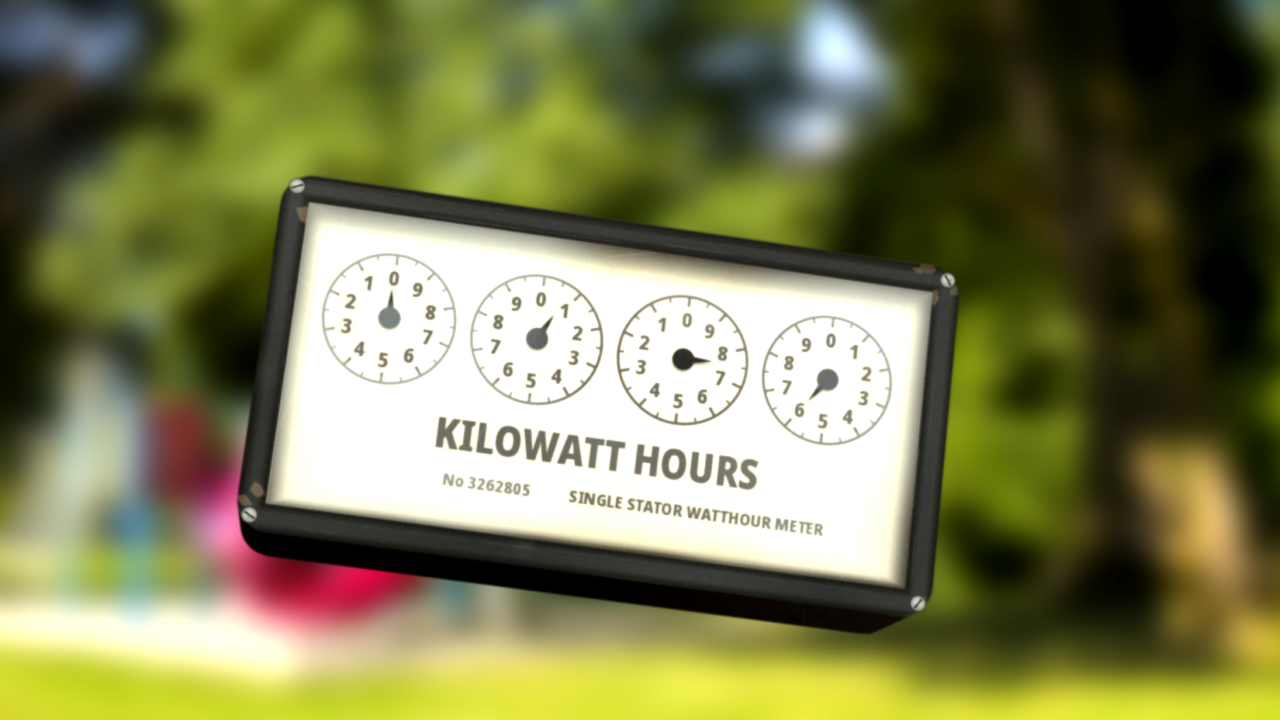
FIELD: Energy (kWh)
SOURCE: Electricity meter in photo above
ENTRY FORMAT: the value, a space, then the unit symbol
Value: 76 kWh
